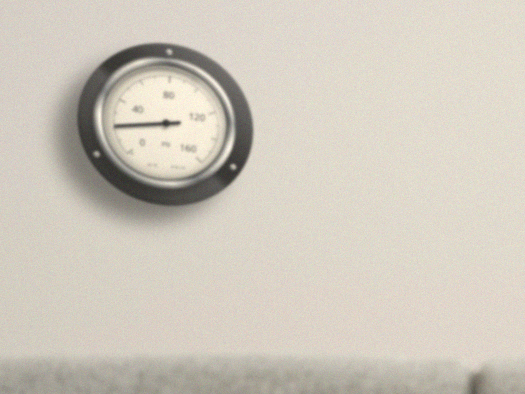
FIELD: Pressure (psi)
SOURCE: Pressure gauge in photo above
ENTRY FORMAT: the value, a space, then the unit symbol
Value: 20 psi
